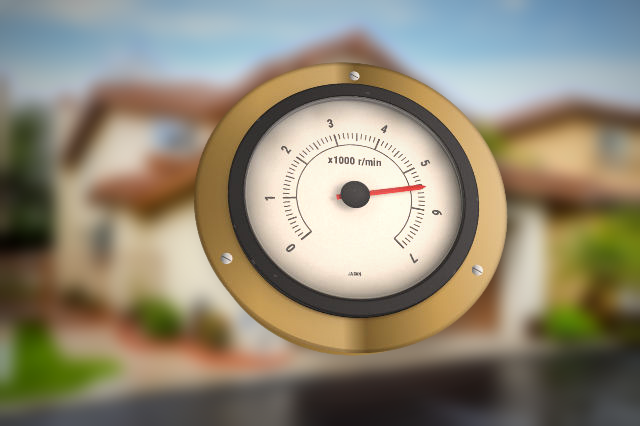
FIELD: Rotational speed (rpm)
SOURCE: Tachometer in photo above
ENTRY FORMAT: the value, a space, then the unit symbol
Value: 5500 rpm
